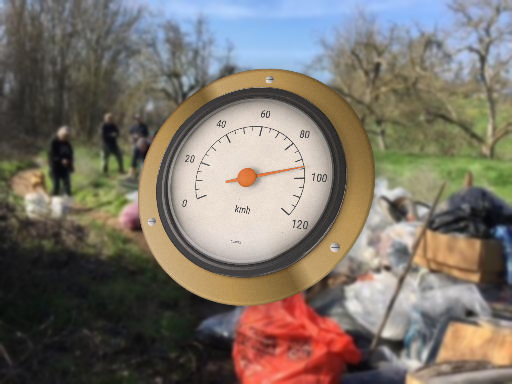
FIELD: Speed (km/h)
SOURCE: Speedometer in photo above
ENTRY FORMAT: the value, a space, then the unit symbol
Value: 95 km/h
